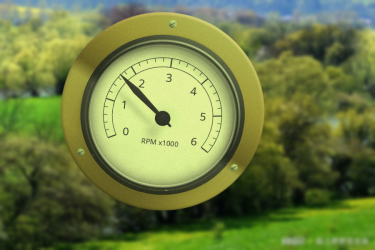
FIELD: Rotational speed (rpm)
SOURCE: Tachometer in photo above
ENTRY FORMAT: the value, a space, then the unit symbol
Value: 1700 rpm
